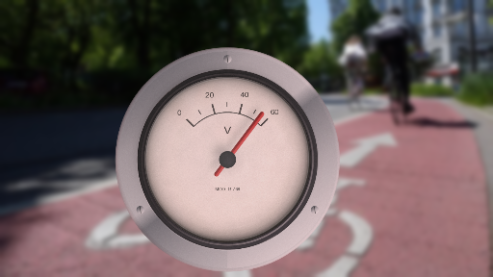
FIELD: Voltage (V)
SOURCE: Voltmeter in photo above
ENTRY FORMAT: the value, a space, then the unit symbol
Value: 55 V
